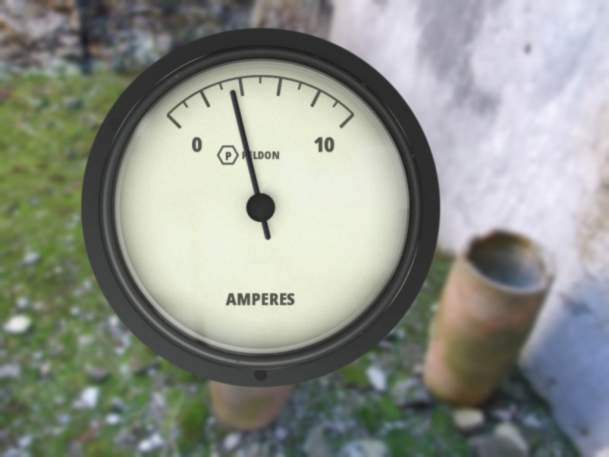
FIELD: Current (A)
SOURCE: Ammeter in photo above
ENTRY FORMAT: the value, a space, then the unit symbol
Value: 3.5 A
